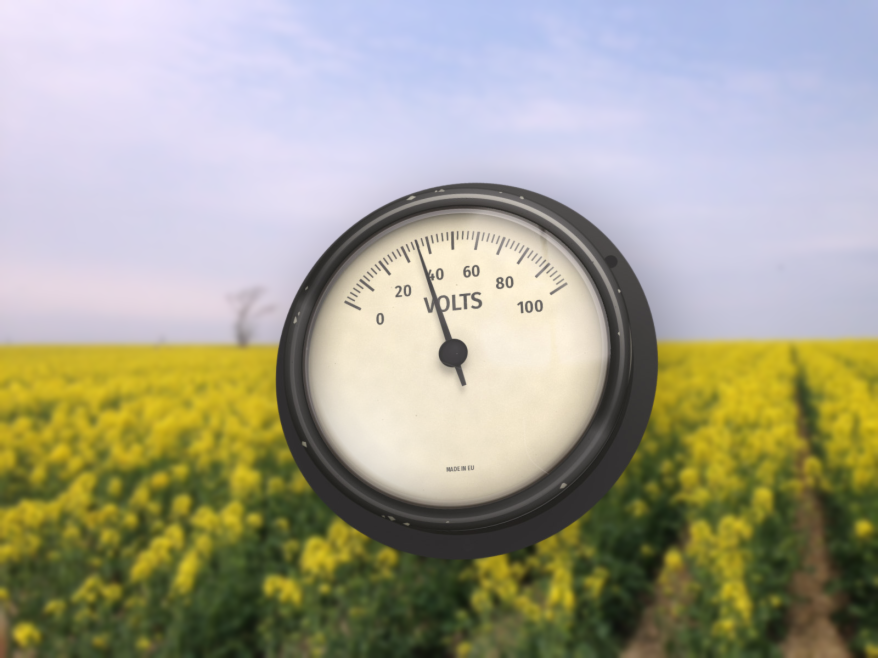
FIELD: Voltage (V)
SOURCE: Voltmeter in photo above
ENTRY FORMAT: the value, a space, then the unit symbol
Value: 36 V
